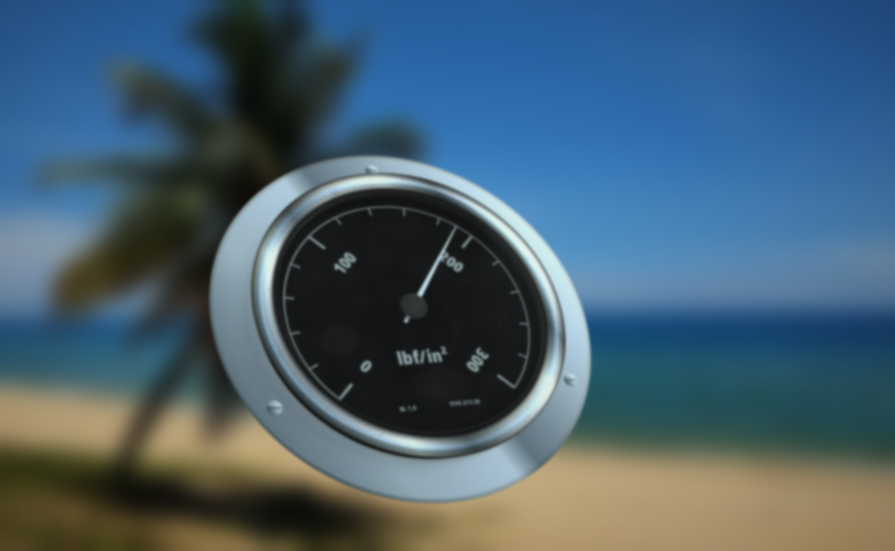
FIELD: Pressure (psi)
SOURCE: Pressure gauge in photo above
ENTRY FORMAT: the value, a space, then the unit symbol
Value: 190 psi
